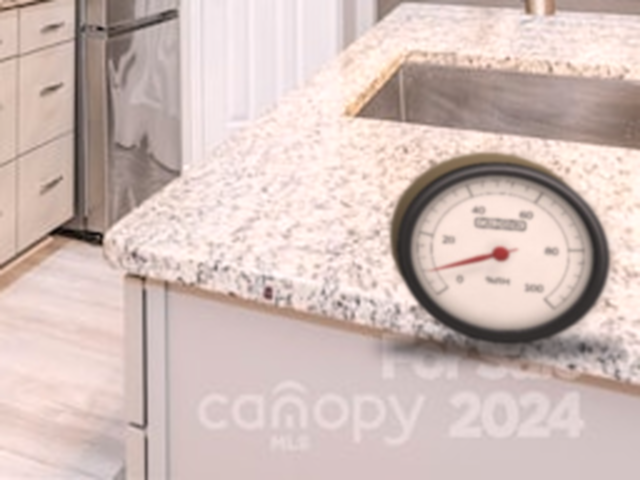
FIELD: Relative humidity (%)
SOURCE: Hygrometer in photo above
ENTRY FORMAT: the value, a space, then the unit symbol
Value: 8 %
